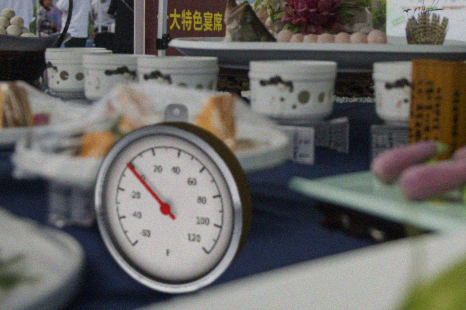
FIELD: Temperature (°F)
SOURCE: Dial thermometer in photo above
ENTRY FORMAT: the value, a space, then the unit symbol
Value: 0 °F
